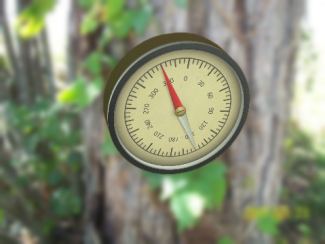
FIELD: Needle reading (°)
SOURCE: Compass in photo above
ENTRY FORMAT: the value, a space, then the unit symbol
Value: 330 °
